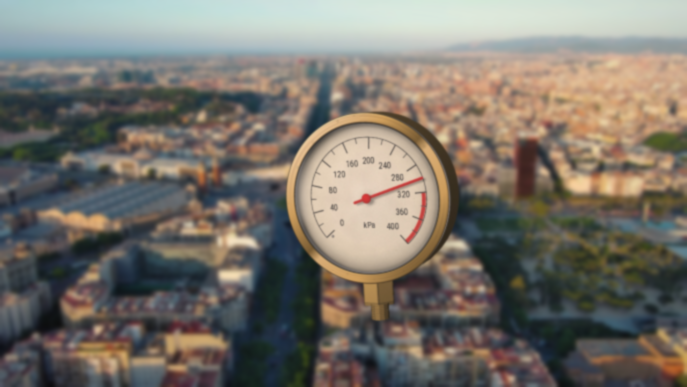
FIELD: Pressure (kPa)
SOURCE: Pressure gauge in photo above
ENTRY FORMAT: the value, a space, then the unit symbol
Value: 300 kPa
